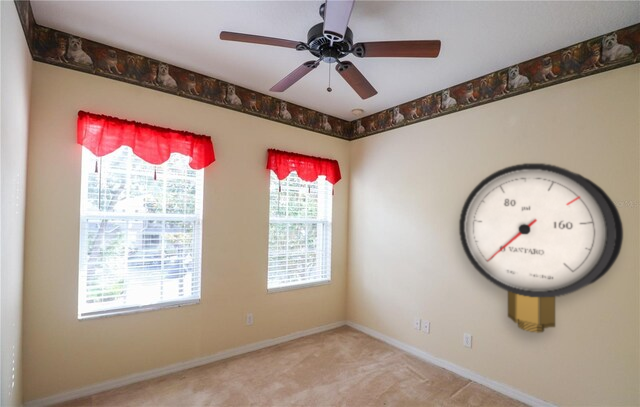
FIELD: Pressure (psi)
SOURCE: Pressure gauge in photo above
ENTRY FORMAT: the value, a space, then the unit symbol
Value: 0 psi
